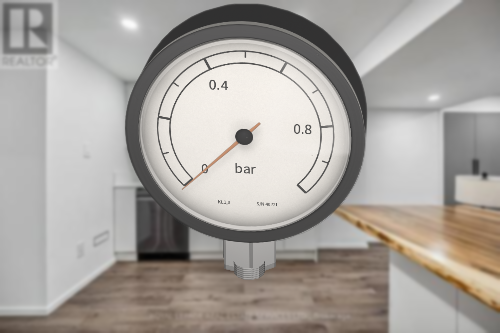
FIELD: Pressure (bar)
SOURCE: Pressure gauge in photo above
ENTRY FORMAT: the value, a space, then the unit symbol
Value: 0 bar
